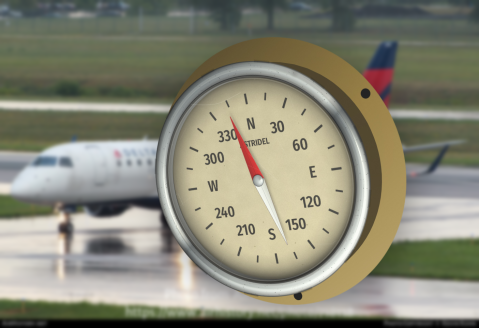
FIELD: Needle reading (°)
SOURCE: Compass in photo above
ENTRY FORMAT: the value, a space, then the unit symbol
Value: 345 °
